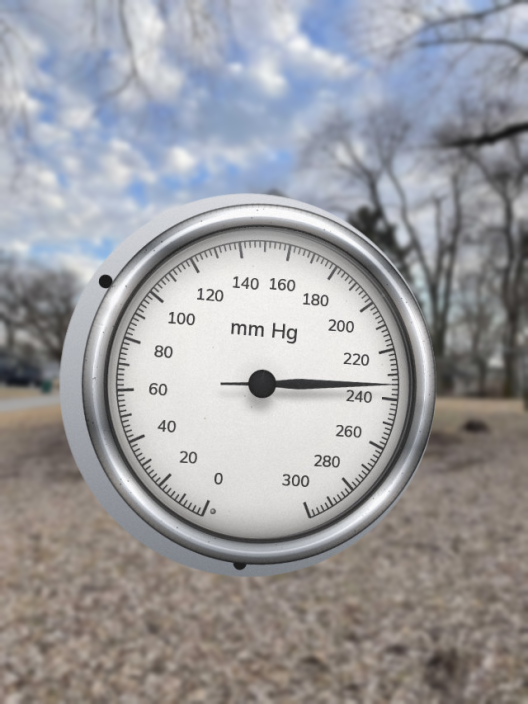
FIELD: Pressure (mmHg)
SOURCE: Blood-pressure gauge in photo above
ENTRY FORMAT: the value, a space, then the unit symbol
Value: 234 mmHg
